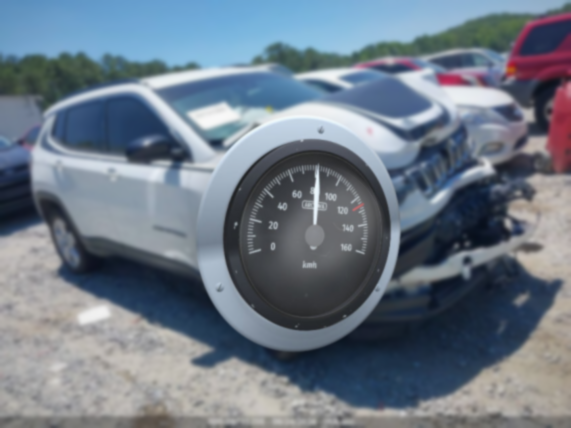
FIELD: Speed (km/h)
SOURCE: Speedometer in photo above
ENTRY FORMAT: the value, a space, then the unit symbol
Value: 80 km/h
